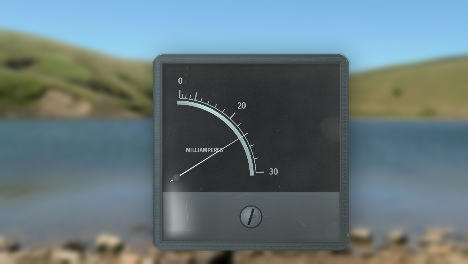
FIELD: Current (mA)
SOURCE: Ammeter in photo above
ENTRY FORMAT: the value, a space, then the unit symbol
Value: 24 mA
